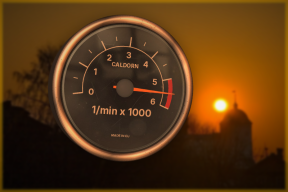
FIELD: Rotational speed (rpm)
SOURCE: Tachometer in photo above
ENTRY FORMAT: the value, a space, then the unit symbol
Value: 5500 rpm
